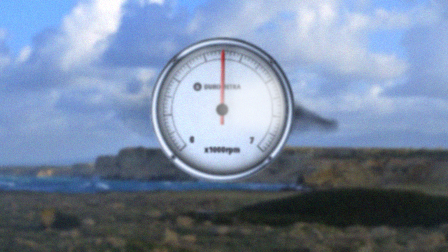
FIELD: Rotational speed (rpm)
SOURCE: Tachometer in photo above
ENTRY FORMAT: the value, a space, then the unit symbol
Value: 3500 rpm
